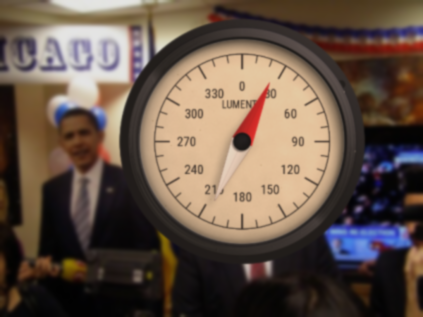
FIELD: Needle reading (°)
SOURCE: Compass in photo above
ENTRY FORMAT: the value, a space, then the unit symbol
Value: 25 °
